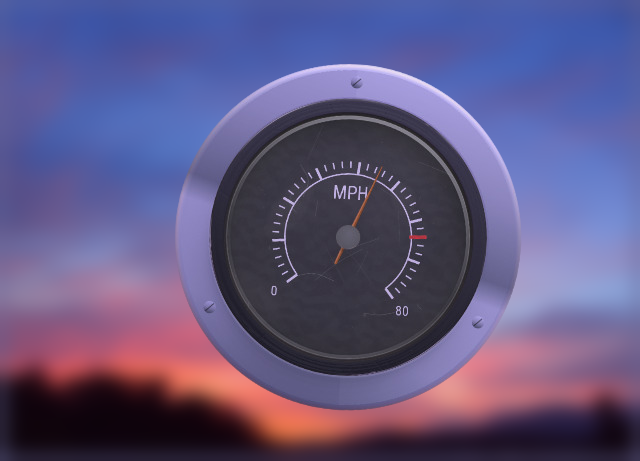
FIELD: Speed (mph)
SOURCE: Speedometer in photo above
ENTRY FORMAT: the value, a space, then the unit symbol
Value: 45 mph
